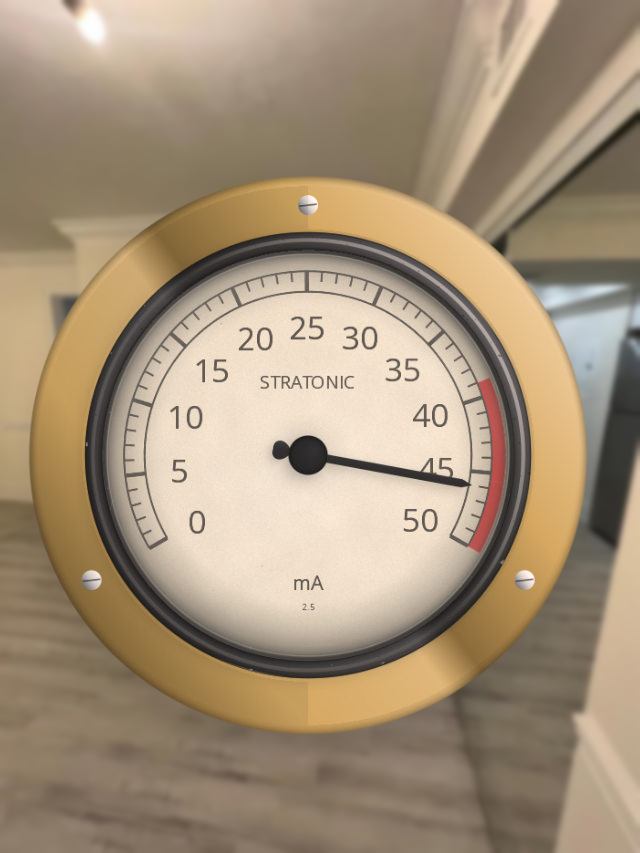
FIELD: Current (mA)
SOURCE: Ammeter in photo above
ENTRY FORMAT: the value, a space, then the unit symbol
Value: 46 mA
